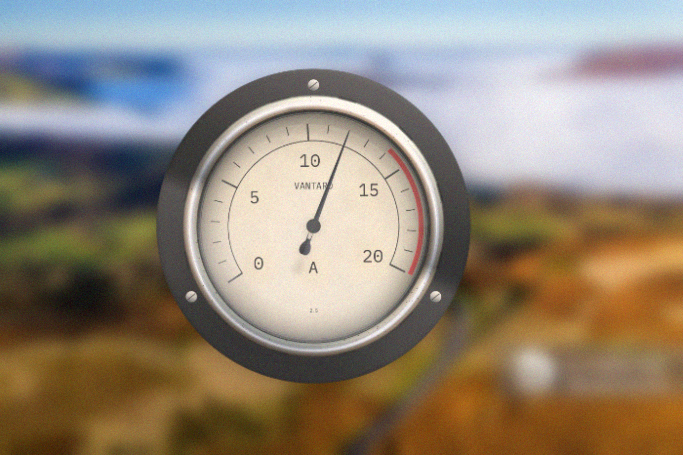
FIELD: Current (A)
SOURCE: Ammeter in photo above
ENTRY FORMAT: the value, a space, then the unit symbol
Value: 12 A
